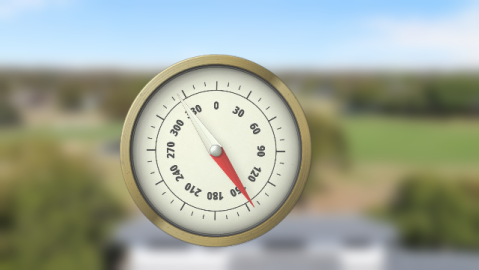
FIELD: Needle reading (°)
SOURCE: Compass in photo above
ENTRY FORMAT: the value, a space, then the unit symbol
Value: 145 °
